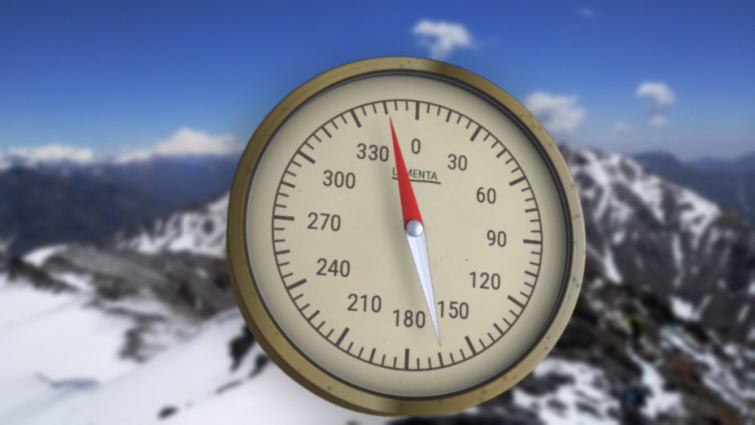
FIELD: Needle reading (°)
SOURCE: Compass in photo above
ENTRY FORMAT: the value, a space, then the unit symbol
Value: 345 °
